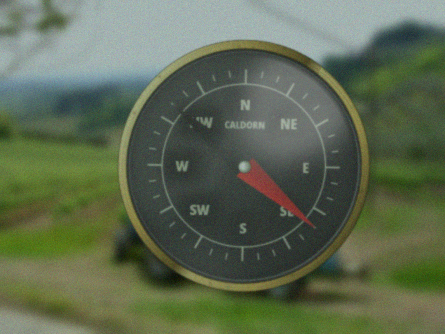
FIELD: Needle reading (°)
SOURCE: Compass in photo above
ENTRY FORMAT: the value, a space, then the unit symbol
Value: 130 °
